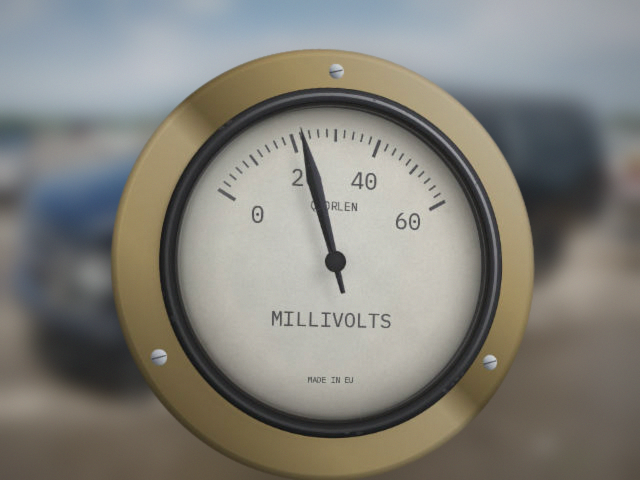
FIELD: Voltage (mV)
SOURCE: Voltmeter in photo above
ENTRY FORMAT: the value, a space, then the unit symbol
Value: 22 mV
